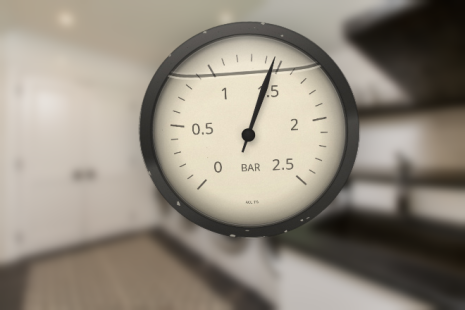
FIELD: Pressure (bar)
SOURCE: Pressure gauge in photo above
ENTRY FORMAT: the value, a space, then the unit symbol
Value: 1.45 bar
